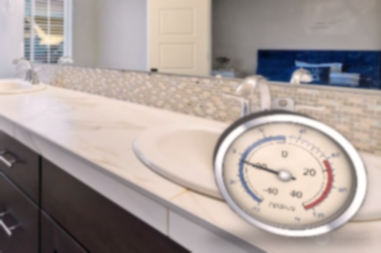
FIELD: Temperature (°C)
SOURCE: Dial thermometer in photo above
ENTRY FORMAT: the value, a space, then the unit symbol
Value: -20 °C
